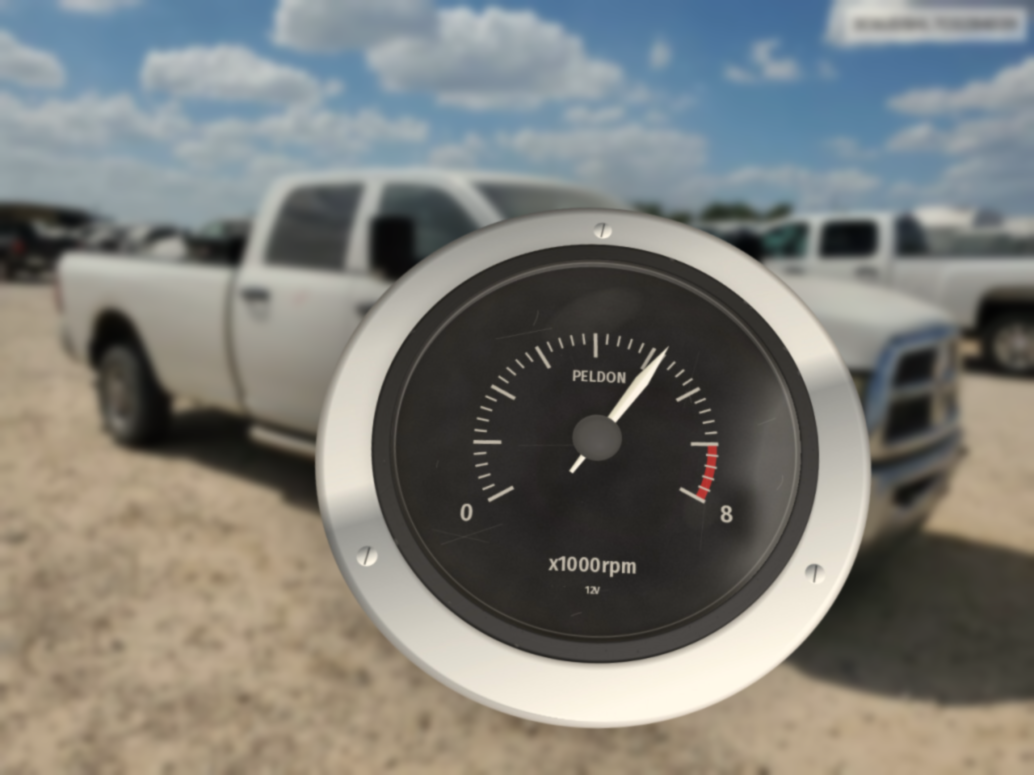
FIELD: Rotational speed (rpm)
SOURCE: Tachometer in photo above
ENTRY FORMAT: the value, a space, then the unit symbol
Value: 5200 rpm
